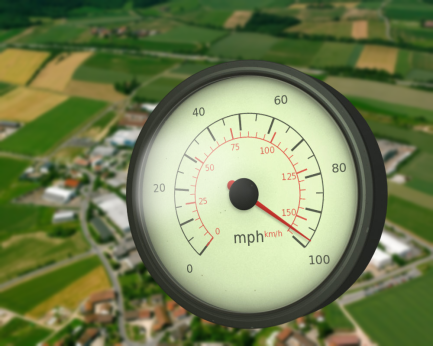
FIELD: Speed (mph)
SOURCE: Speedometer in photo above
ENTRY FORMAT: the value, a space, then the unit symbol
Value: 97.5 mph
